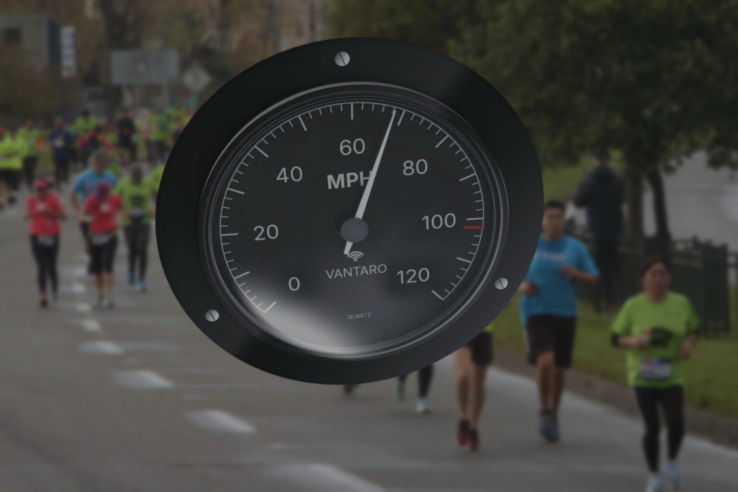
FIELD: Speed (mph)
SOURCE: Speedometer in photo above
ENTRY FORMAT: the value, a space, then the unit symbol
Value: 68 mph
